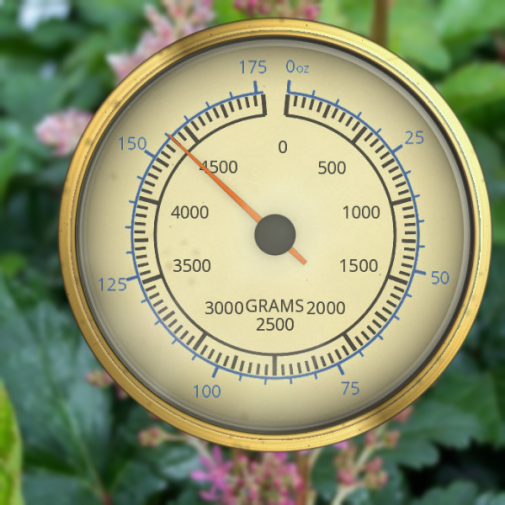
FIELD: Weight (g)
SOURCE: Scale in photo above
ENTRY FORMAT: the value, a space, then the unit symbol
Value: 4400 g
